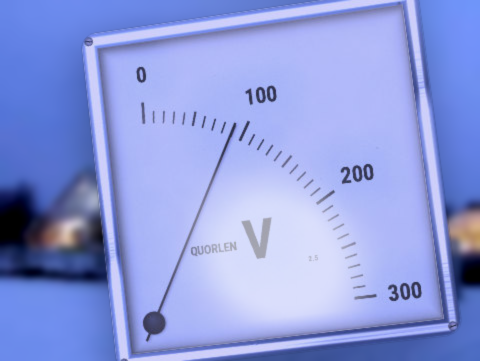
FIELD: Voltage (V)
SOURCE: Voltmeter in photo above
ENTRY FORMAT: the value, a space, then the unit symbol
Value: 90 V
